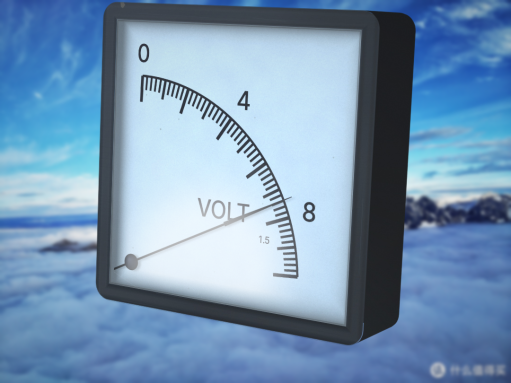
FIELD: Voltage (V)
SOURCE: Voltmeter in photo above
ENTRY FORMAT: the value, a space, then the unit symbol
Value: 7.4 V
